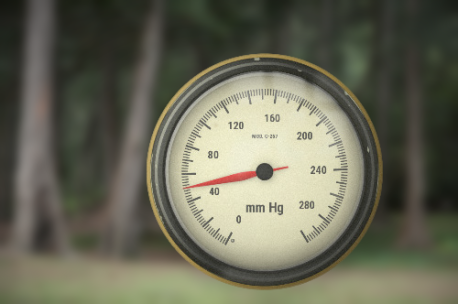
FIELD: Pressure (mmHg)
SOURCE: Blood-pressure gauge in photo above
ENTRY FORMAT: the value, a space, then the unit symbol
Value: 50 mmHg
